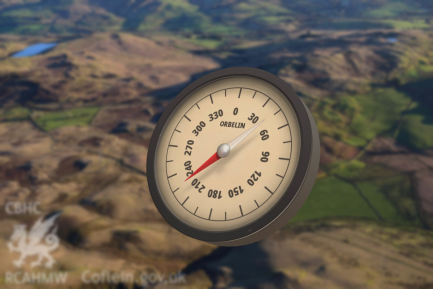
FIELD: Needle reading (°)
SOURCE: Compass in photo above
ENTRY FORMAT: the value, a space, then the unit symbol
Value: 225 °
